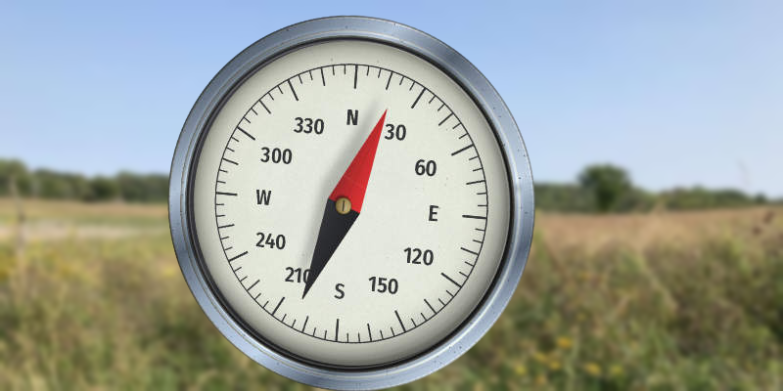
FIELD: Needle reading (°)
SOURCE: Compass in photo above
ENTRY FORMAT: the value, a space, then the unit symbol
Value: 20 °
